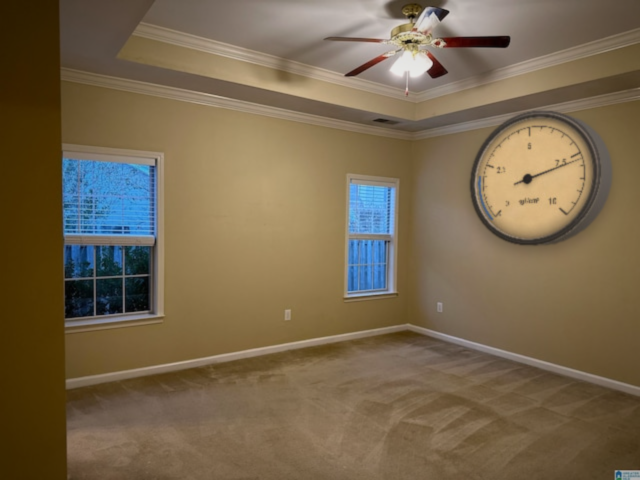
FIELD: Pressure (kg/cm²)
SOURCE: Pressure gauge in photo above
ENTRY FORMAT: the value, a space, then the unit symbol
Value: 7.75 kg/cm²
